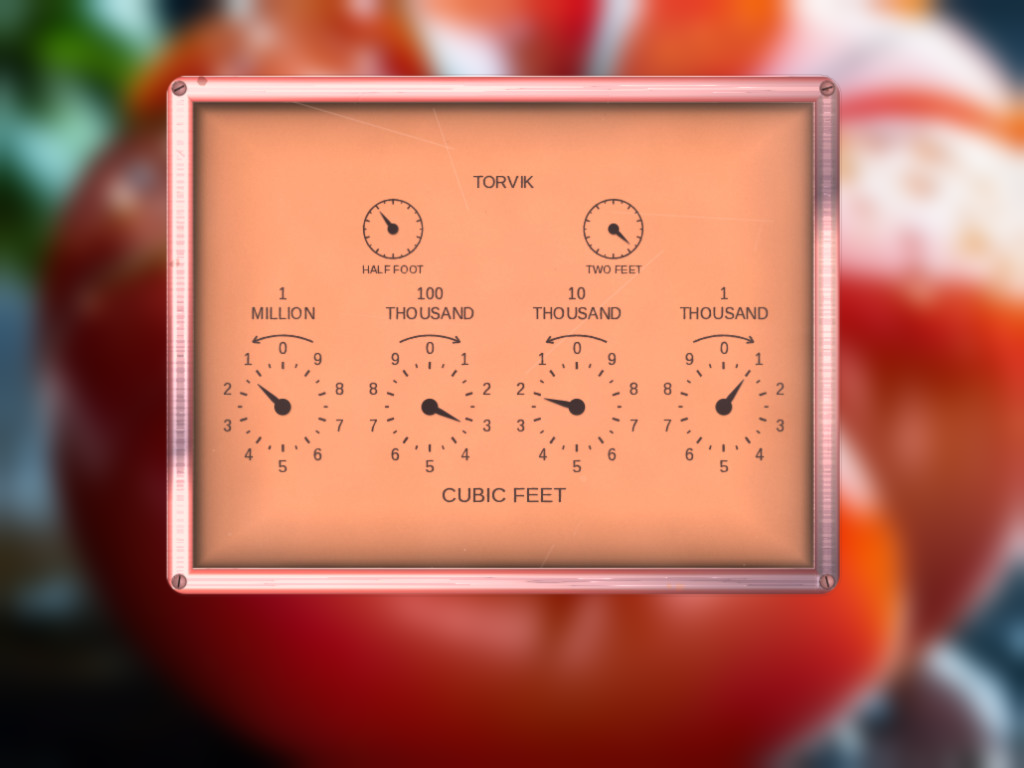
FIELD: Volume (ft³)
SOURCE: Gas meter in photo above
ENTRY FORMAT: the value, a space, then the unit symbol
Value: 132100 ft³
